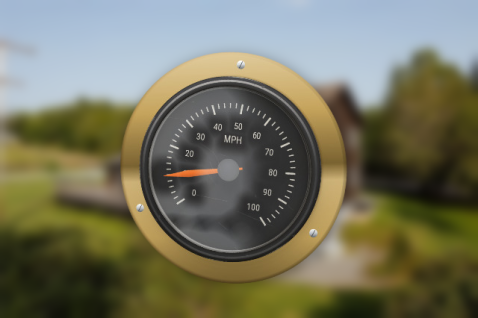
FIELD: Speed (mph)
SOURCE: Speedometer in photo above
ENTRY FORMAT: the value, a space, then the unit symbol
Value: 10 mph
